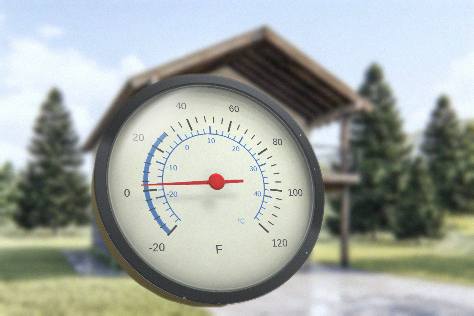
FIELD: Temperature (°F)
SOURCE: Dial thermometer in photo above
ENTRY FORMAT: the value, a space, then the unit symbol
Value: 2 °F
